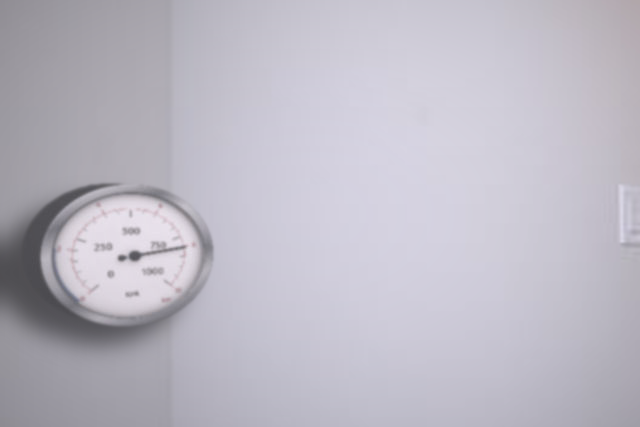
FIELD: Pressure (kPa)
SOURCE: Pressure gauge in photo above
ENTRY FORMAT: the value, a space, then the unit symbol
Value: 800 kPa
